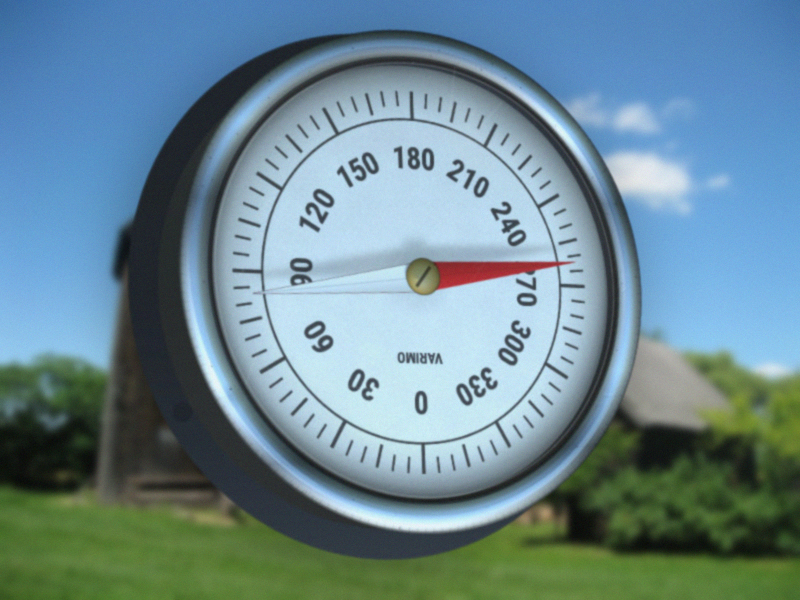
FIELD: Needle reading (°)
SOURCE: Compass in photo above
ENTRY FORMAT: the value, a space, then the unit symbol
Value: 262.5 °
